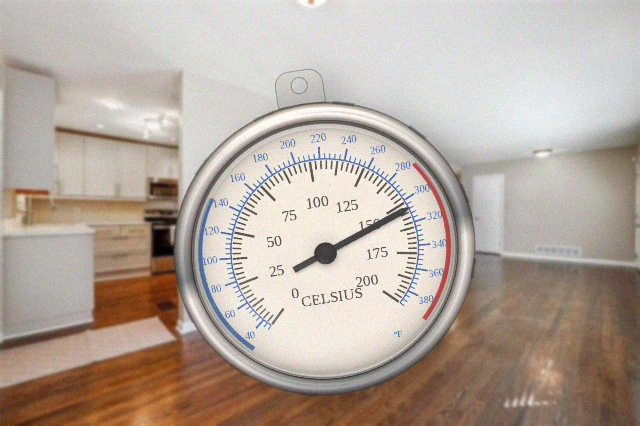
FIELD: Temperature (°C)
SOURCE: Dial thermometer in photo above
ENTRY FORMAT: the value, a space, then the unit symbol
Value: 152.5 °C
